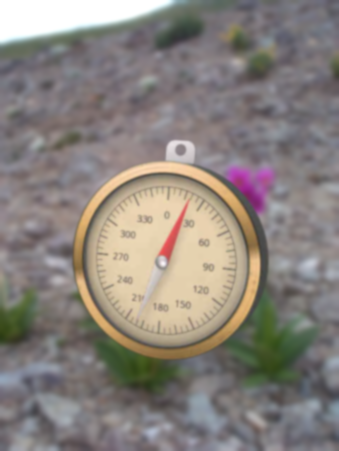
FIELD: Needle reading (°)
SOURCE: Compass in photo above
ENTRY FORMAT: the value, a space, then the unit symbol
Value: 20 °
